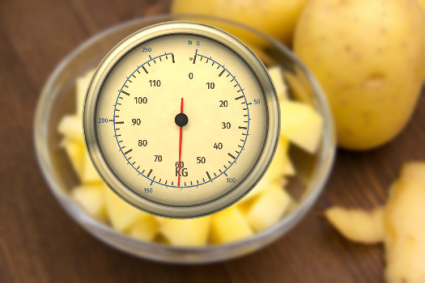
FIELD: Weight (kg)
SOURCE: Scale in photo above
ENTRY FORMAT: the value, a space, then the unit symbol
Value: 60 kg
